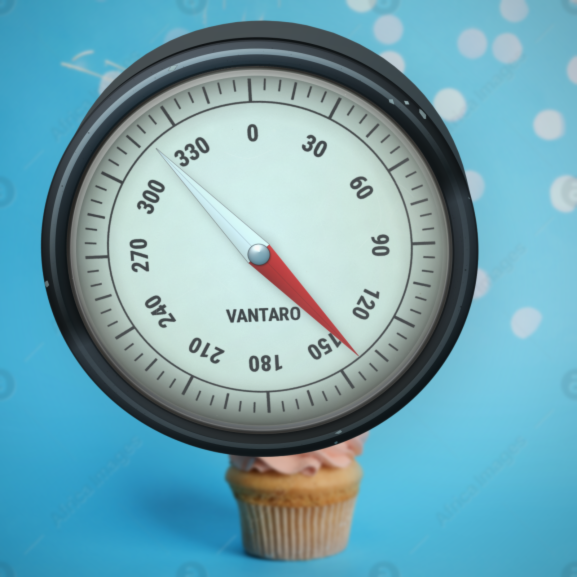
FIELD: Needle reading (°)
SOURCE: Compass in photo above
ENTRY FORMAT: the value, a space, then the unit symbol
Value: 140 °
